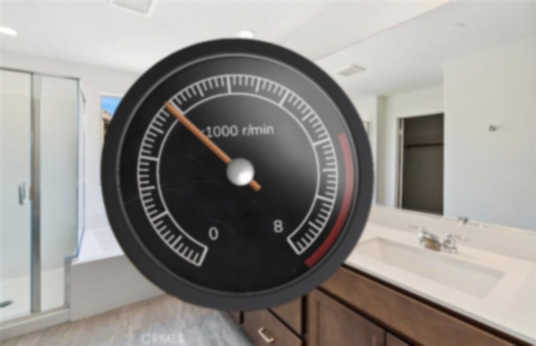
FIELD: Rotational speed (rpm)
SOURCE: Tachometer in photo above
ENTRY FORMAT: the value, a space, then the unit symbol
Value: 2900 rpm
